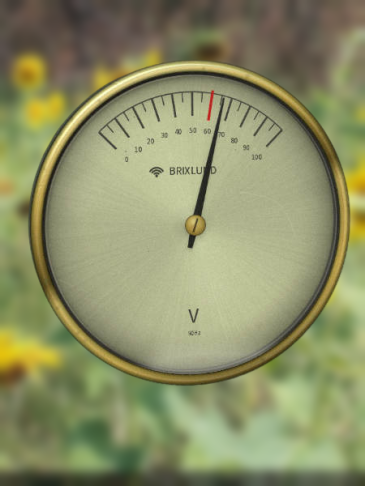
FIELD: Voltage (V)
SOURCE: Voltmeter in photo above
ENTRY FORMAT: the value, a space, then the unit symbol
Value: 65 V
